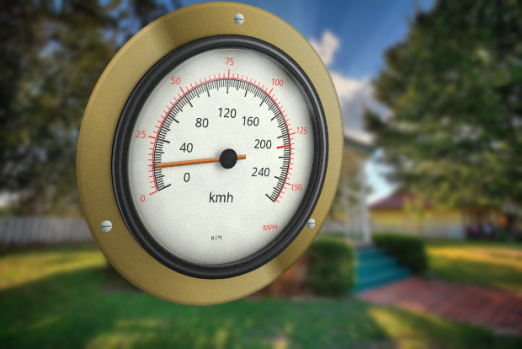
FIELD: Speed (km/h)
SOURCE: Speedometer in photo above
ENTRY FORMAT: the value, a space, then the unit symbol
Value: 20 km/h
